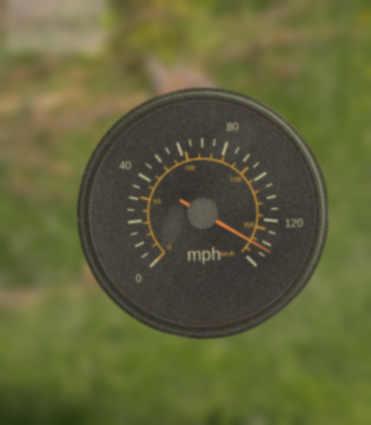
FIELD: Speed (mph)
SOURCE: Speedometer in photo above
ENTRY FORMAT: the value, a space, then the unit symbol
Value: 132.5 mph
